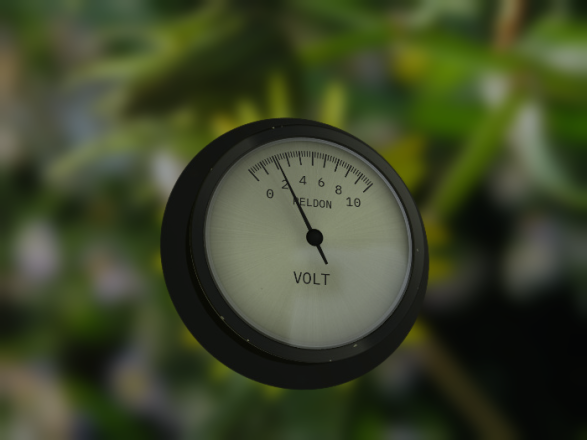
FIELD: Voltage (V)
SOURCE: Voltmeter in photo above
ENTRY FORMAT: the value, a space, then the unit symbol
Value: 2 V
